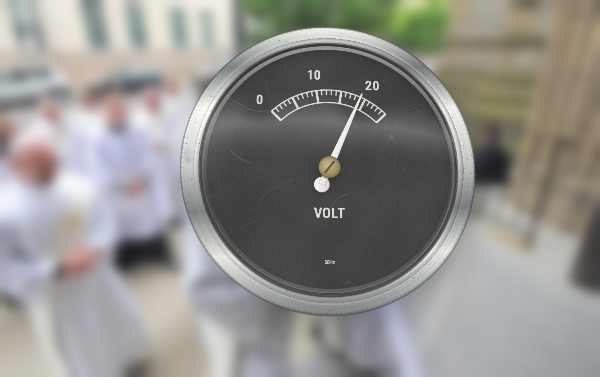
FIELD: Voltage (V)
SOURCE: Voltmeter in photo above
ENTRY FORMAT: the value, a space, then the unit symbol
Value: 19 V
